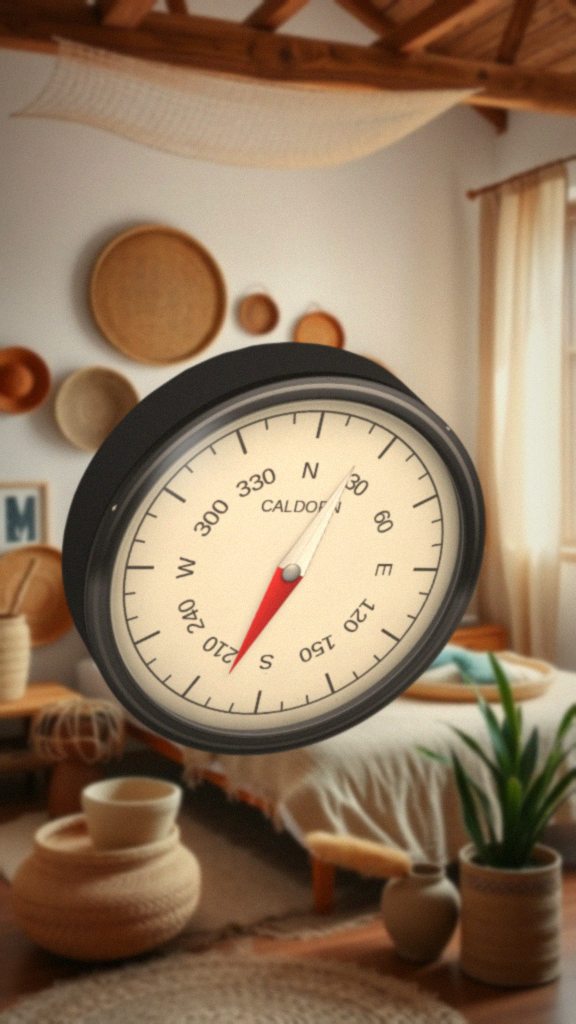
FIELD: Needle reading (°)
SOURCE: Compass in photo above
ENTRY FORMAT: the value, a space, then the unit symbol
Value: 200 °
